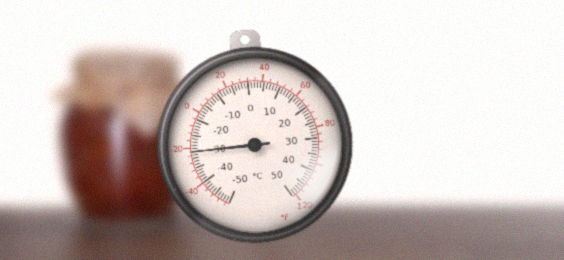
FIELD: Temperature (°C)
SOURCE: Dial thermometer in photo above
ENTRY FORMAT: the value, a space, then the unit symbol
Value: -30 °C
